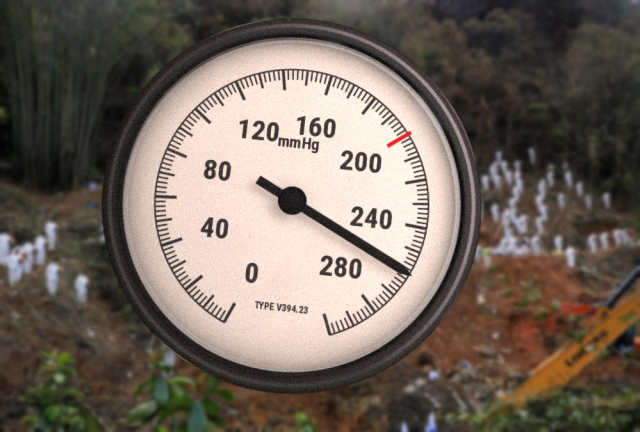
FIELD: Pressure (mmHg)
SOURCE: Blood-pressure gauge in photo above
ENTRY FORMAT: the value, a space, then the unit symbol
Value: 260 mmHg
